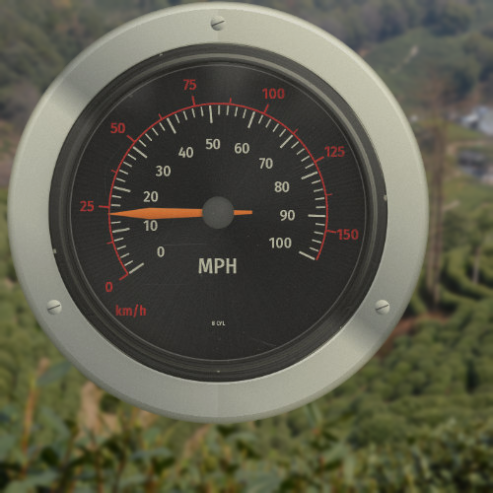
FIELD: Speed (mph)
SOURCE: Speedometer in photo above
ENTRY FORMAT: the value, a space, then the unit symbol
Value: 14 mph
